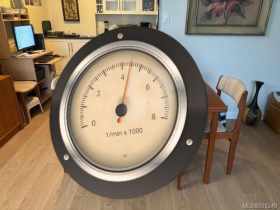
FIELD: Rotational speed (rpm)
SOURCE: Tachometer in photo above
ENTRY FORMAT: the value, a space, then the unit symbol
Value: 4500 rpm
